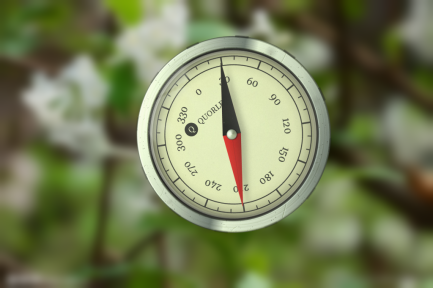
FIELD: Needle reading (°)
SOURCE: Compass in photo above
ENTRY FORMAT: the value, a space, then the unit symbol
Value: 210 °
